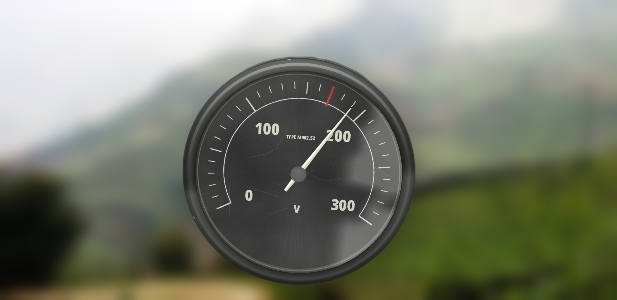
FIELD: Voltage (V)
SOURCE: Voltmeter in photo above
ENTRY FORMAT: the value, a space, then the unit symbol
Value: 190 V
